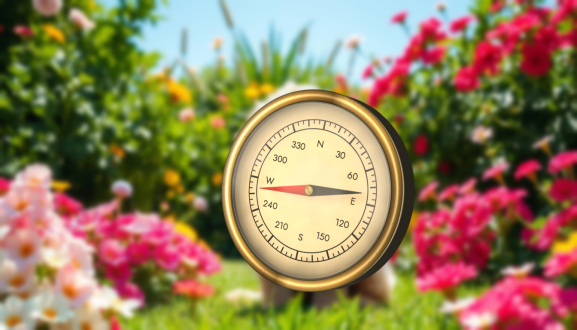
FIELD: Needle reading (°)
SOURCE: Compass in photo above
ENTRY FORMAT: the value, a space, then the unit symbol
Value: 260 °
